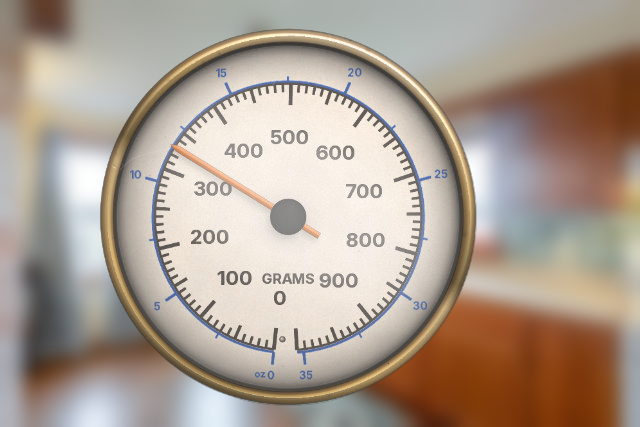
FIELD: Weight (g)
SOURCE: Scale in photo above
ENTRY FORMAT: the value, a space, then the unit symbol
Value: 330 g
